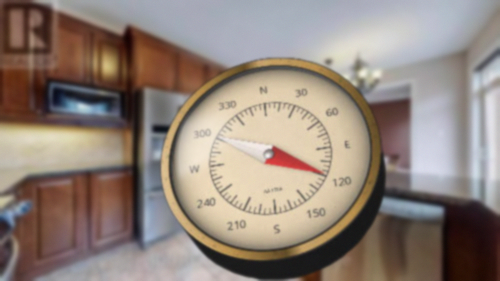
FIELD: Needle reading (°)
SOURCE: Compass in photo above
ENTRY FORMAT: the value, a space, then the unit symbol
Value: 120 °
